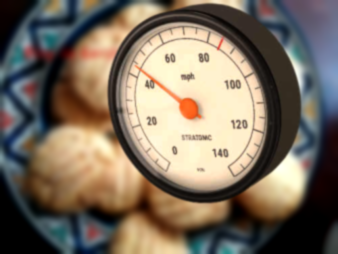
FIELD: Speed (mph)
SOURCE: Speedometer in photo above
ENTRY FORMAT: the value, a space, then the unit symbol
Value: 45 mph
